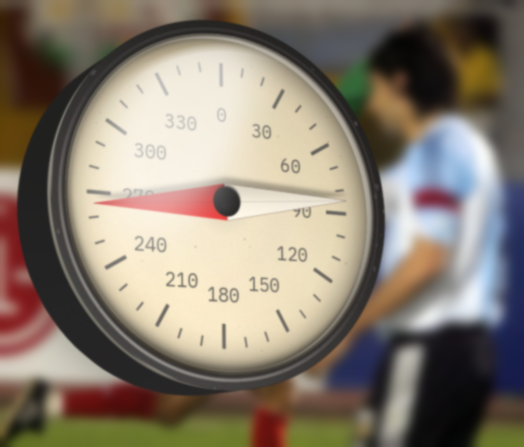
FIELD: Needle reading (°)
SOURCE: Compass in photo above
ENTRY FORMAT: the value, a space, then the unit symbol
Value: 265 °
